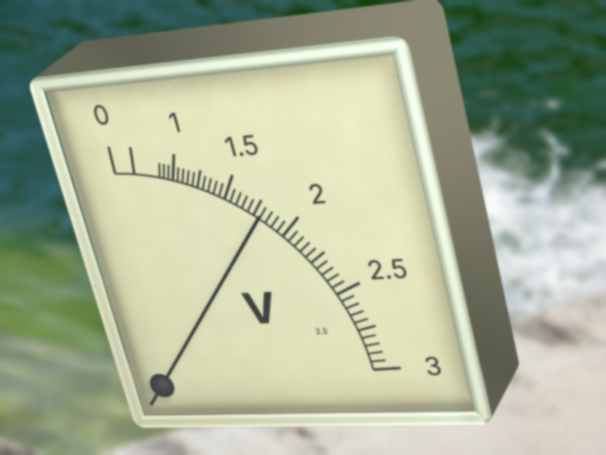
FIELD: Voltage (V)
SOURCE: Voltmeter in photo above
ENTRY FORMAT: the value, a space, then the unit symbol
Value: 1.8 V
